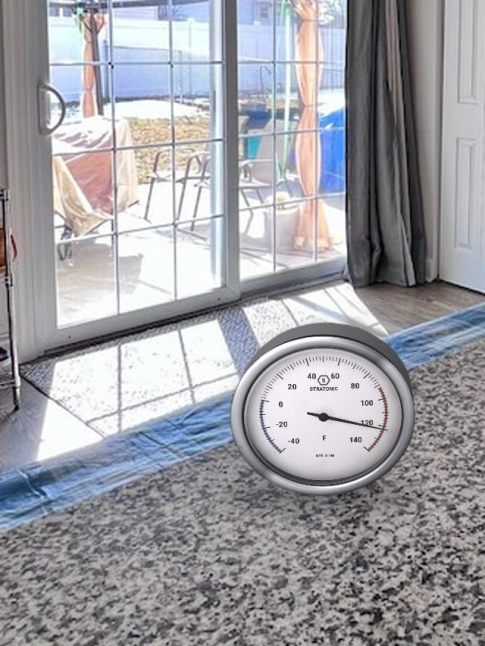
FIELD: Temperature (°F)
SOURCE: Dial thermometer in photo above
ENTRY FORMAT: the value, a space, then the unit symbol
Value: 120 °F
